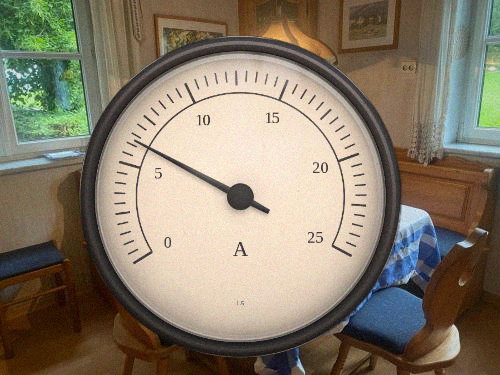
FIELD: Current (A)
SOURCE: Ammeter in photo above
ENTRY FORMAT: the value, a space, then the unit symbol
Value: 6.25 A
